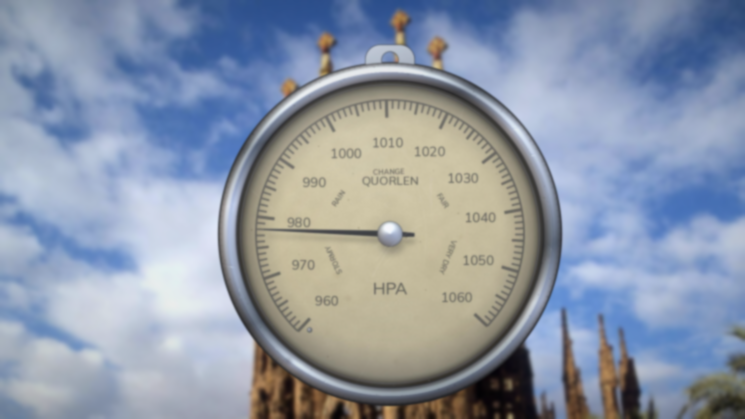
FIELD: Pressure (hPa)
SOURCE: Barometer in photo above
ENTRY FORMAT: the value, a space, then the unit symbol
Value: 978 hPa
